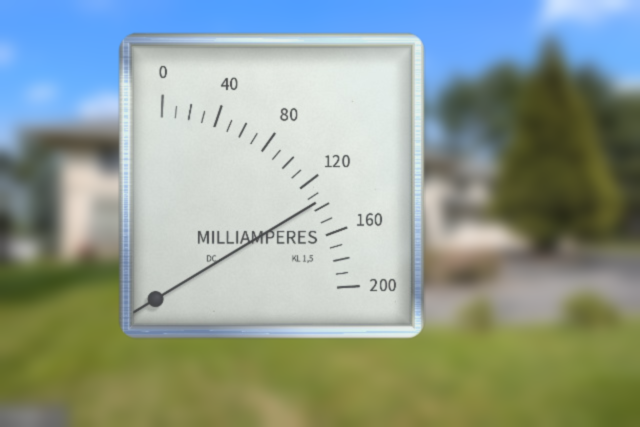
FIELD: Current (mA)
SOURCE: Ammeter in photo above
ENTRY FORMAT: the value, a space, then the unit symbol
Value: 135 mA
